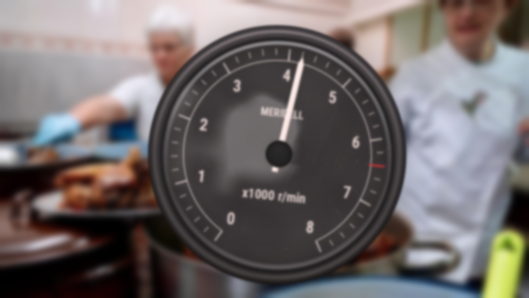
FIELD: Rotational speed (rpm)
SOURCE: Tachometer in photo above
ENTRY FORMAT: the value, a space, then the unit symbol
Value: 4200 rpm
